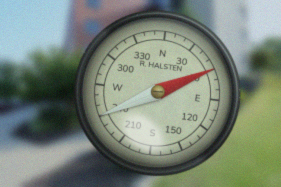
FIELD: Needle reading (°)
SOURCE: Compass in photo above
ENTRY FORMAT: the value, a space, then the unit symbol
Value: 60 °
